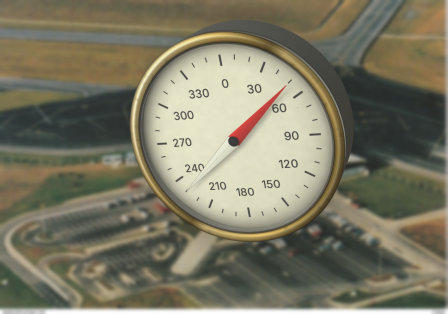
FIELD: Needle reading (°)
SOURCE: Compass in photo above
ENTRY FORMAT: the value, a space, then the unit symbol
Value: 50 °
